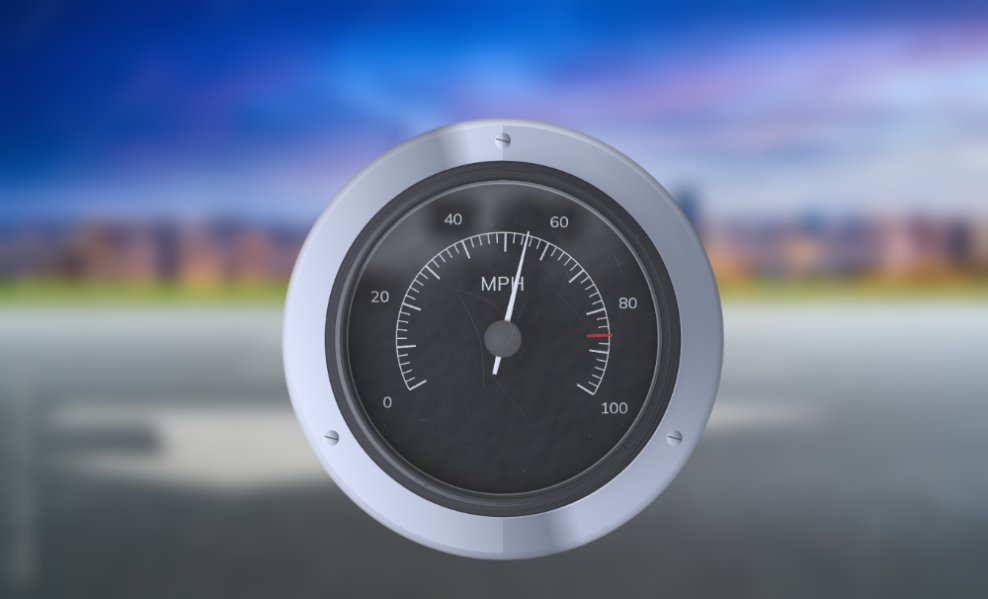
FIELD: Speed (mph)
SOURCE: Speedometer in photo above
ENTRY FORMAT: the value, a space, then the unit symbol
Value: 55 mph
